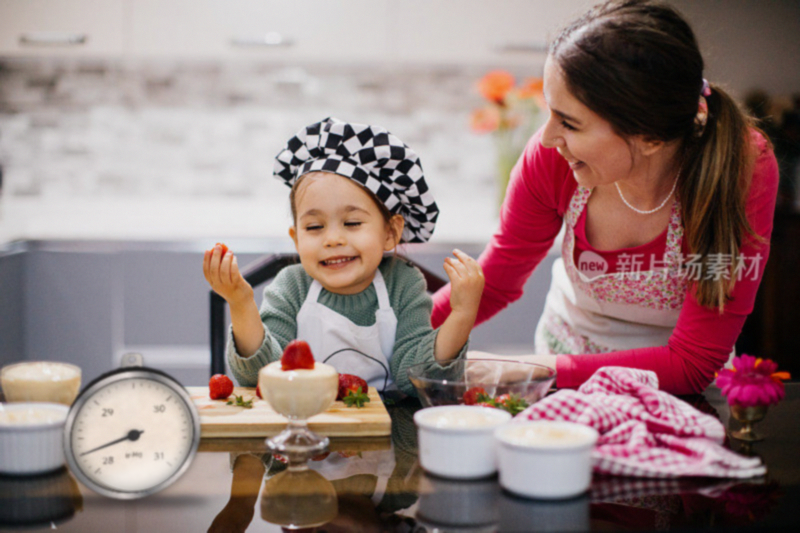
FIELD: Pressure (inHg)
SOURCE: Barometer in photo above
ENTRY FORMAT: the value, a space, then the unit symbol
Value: 28.3 inHg
